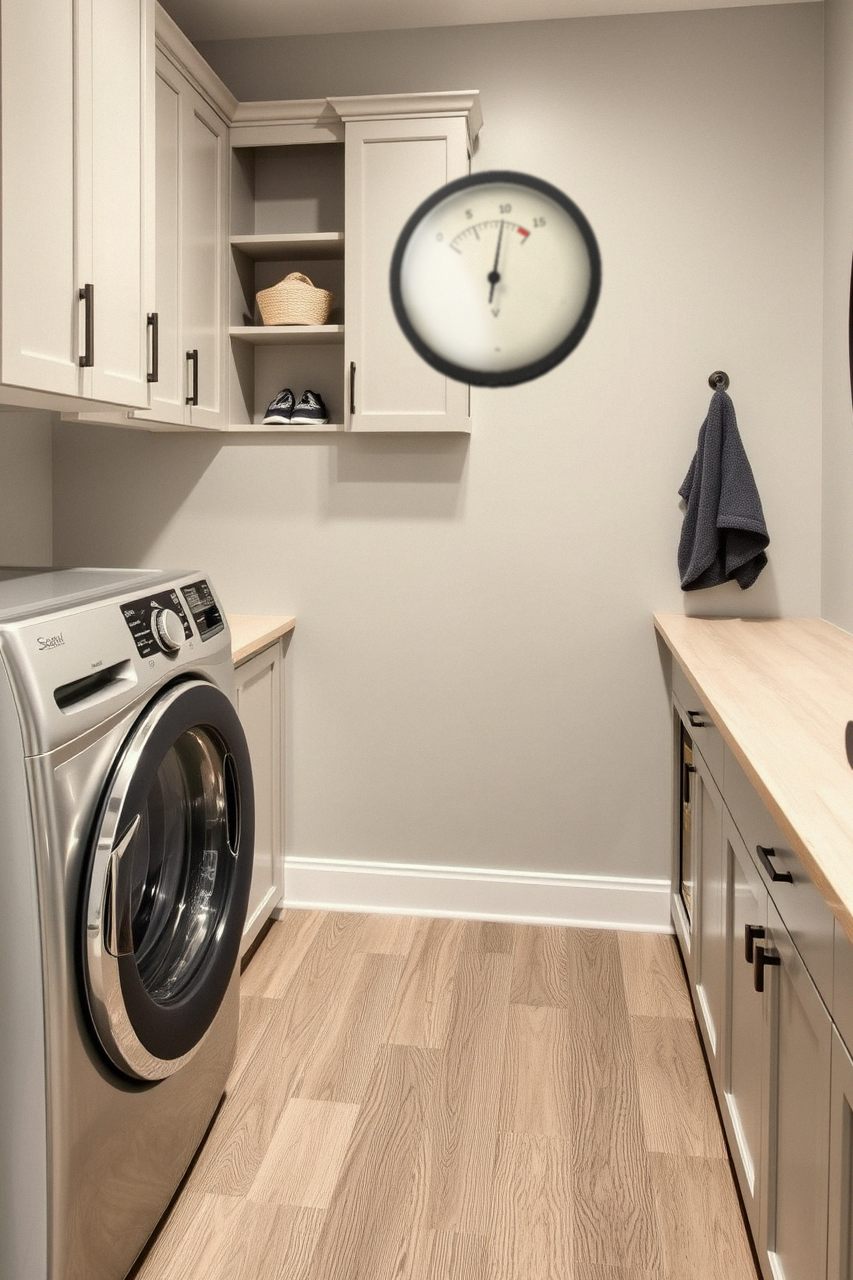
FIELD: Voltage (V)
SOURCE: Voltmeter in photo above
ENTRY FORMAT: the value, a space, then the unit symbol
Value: 10 V
